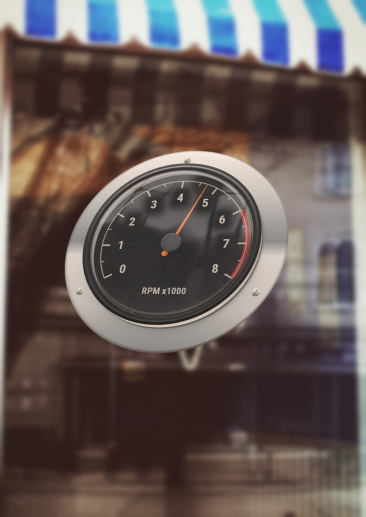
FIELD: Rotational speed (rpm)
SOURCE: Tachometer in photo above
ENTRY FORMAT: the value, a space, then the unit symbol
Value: 4750 rpm
